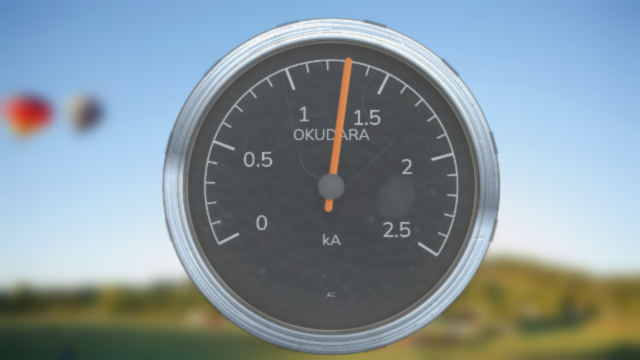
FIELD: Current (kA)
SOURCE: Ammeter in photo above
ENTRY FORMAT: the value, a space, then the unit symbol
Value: 1.3 kA
